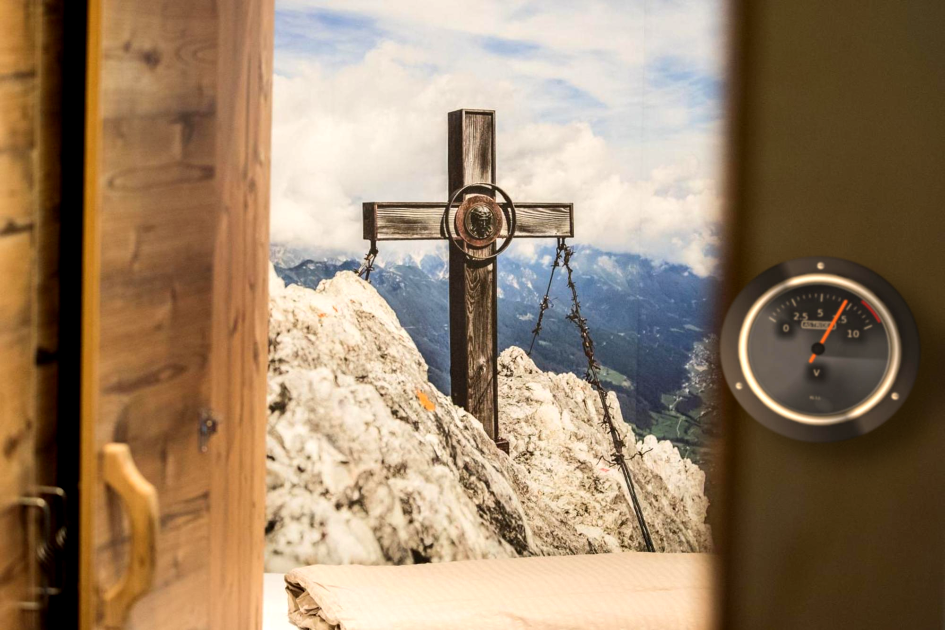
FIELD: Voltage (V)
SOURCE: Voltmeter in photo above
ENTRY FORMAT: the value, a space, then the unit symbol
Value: 7 V
